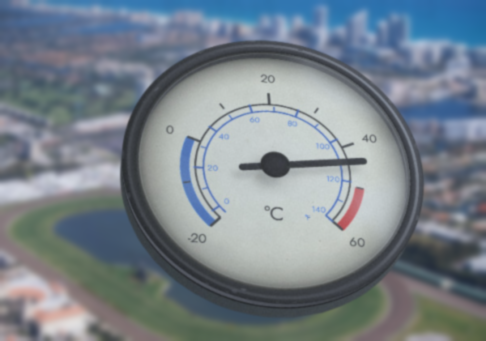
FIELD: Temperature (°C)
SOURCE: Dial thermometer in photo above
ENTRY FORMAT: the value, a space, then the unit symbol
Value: 45 °C
